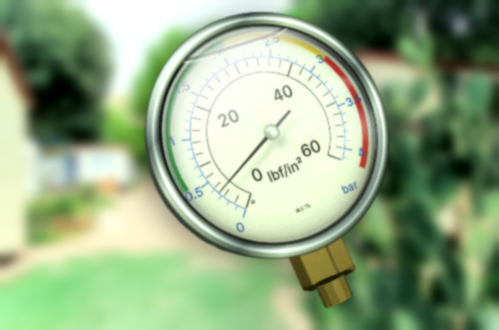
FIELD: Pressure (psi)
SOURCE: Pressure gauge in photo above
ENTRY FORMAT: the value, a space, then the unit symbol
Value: 5 psi
